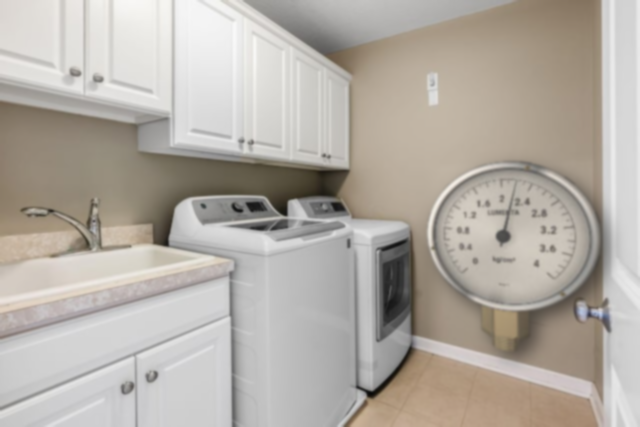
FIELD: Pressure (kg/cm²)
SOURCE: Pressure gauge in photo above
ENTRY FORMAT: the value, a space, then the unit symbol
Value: 2.2 kg/cm²
